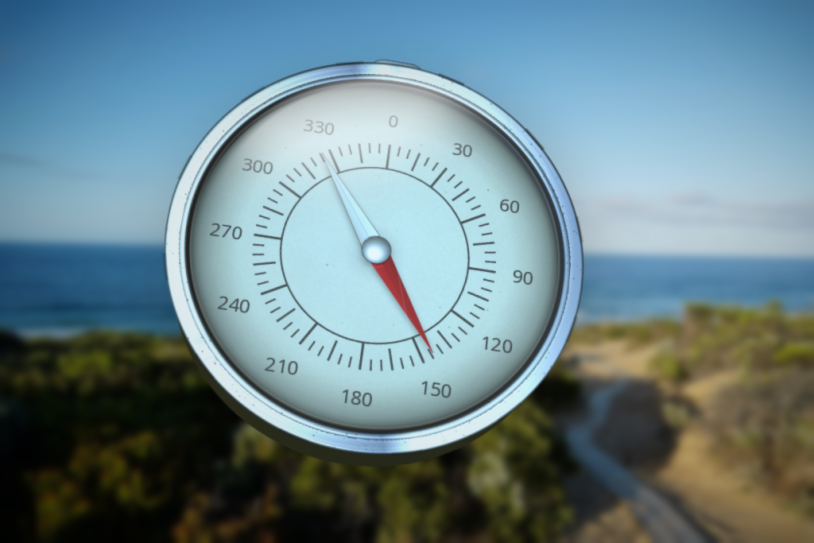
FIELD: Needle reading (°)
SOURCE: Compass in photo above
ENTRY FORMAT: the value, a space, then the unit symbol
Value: 145 °
